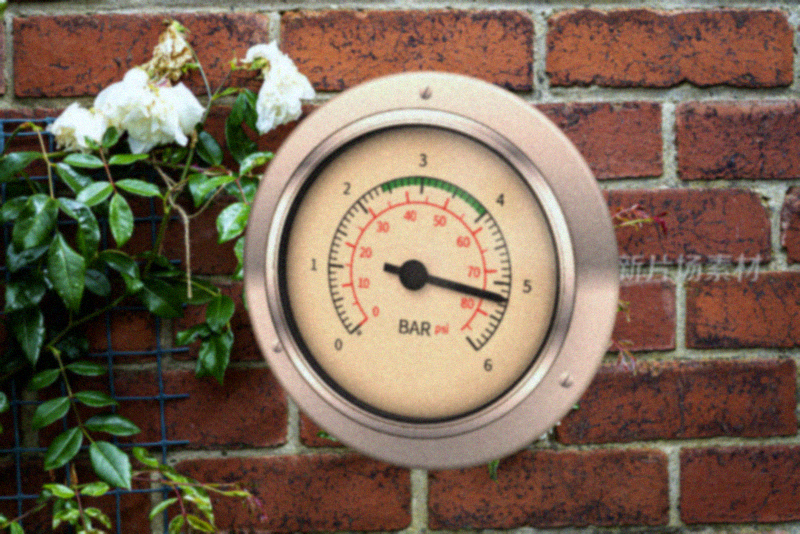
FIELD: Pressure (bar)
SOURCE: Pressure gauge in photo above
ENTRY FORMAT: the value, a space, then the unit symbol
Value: 5.2 bar
